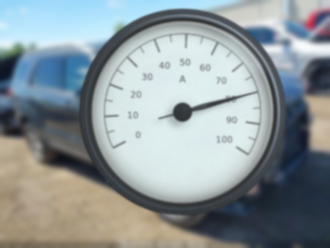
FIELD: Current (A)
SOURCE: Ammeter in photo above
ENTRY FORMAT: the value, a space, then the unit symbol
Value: 80 A
